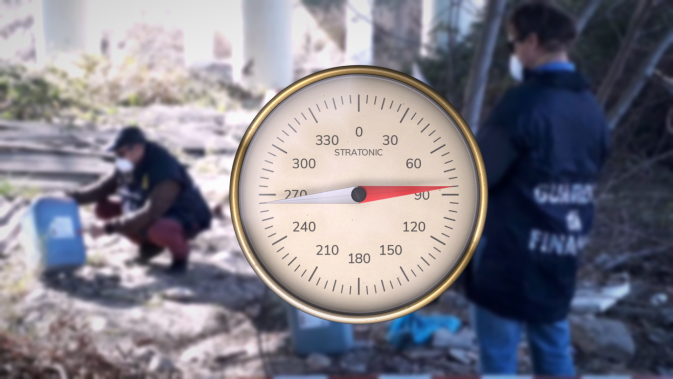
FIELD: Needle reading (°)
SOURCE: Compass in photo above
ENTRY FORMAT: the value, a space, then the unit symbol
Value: 85 °
